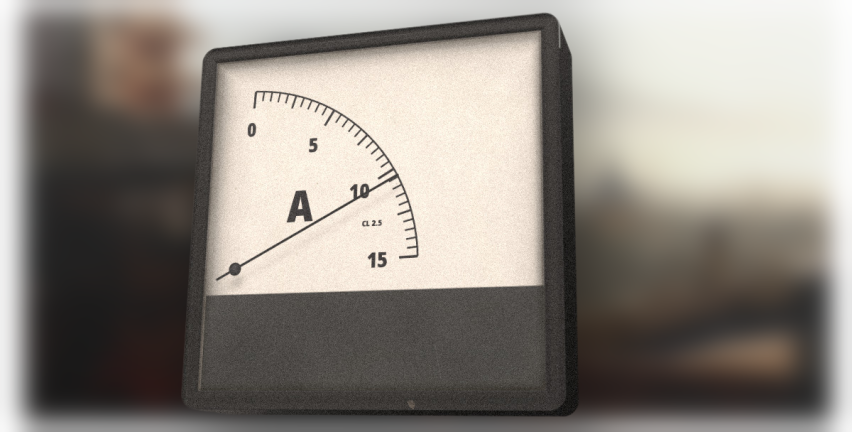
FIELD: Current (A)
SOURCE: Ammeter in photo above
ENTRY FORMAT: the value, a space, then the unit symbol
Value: 10.5 A
